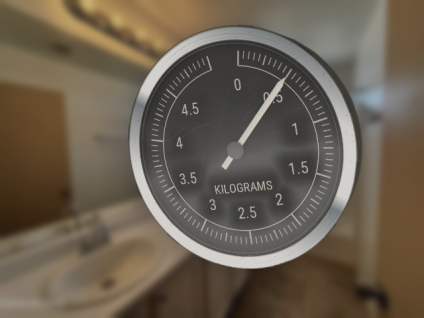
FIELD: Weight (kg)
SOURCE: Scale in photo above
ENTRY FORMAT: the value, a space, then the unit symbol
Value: 0.5 kg
